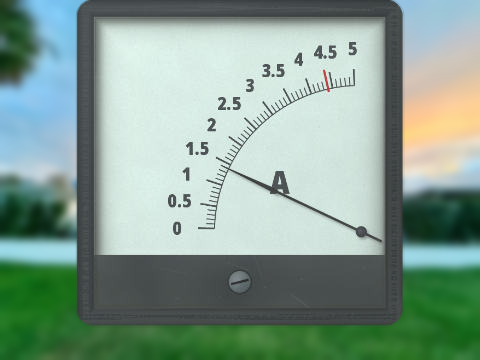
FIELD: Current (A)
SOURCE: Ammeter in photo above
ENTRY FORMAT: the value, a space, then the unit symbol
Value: 1.4 A
